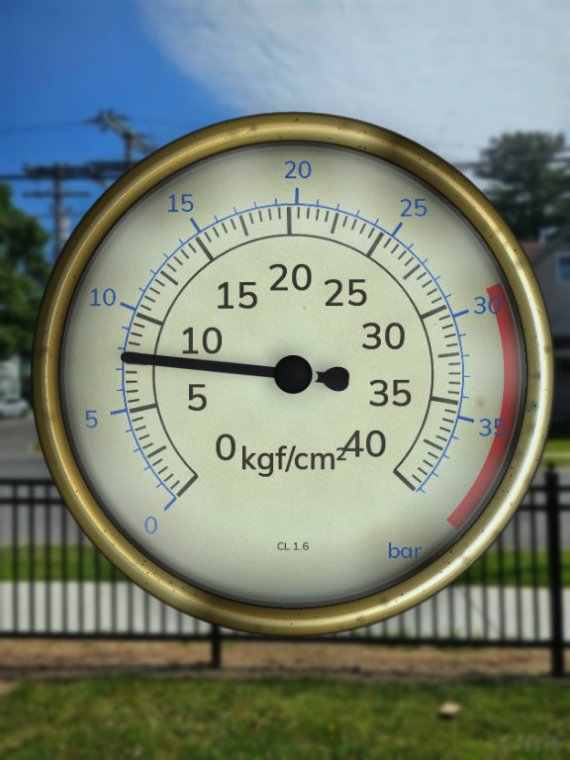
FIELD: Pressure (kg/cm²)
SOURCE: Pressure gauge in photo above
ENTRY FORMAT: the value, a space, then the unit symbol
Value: 7.75 kg/cm²
